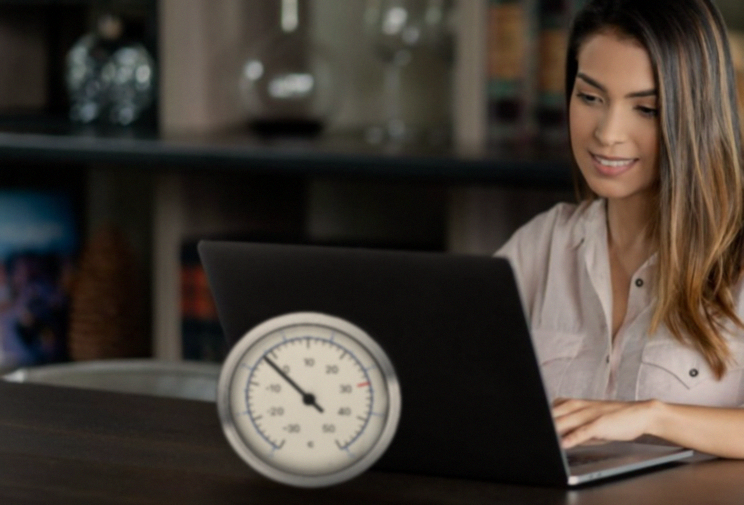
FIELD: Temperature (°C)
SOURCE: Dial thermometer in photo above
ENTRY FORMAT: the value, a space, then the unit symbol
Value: -2 °C
